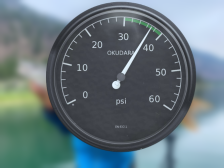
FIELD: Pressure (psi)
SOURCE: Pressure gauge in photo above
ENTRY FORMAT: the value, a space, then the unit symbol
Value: 37 psi
